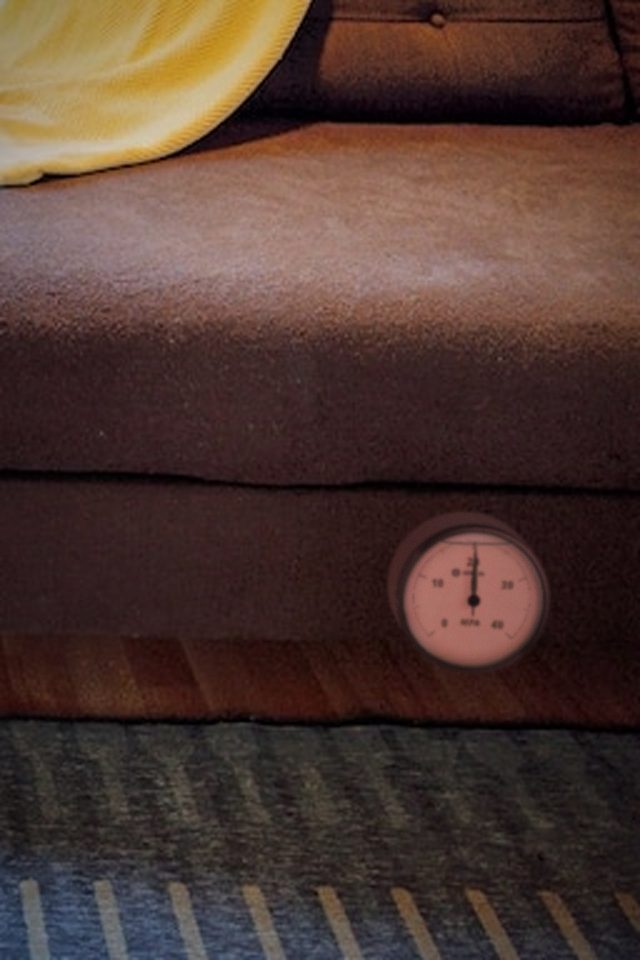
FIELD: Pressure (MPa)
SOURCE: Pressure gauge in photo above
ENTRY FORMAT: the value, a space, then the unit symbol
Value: 20 MPa
